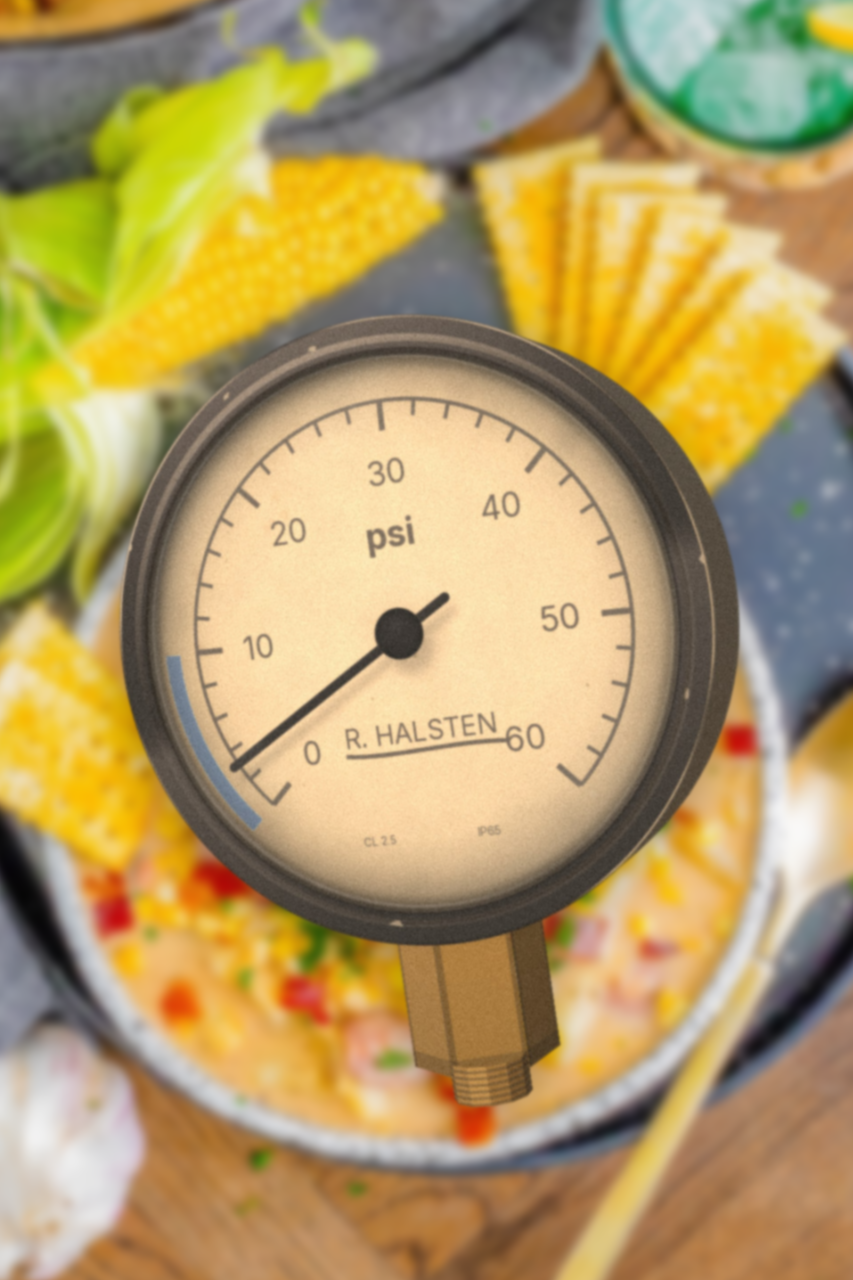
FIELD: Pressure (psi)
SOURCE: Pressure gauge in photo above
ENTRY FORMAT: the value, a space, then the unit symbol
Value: 3 psi
